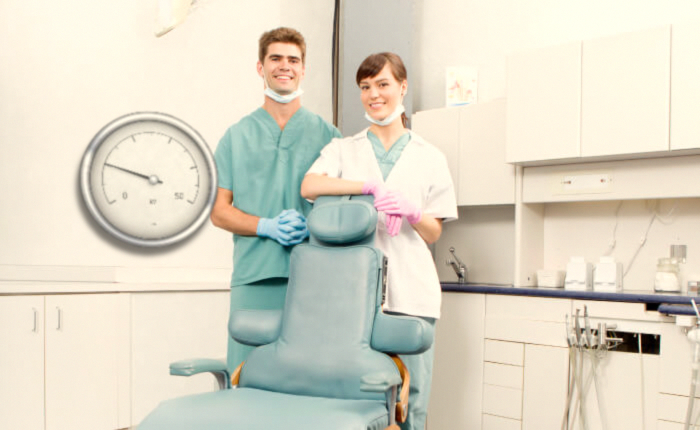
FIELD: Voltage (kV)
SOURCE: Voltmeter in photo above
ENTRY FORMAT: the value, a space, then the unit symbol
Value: 10 kV
